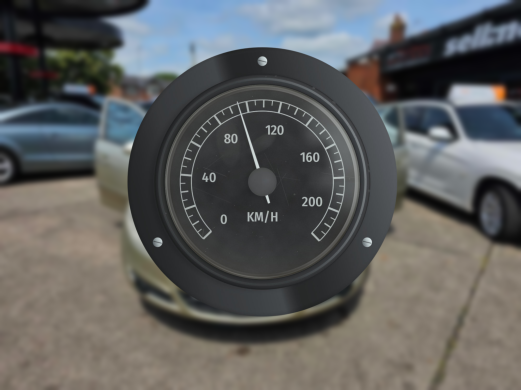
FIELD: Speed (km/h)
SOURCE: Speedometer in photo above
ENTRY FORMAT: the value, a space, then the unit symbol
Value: 95 km/h
